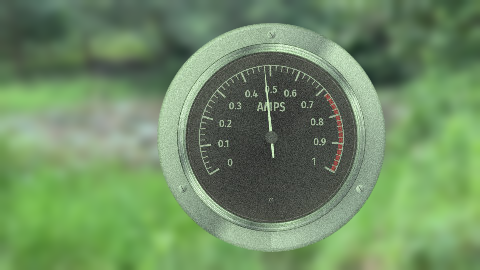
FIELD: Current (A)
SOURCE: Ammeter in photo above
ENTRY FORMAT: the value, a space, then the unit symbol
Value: 0.48 A
